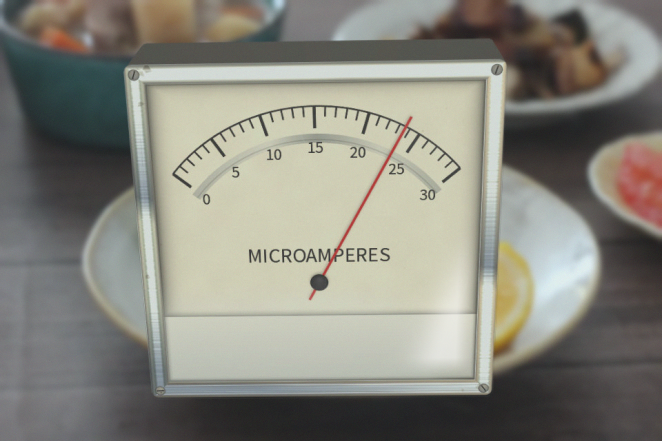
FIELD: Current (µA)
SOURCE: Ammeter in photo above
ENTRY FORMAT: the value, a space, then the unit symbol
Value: 23.5 µA
